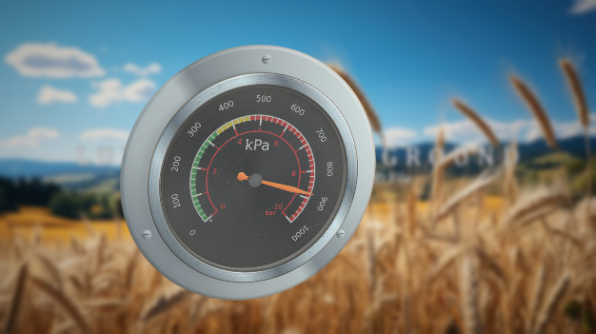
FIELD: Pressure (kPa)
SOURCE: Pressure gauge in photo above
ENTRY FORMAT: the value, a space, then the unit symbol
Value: 880 kPa
